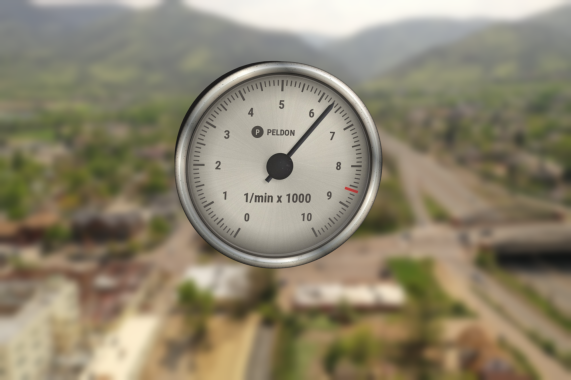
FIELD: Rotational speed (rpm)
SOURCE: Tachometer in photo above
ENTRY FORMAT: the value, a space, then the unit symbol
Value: 6300 rpm
